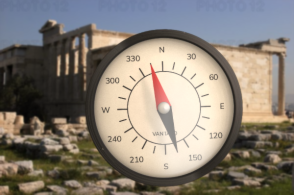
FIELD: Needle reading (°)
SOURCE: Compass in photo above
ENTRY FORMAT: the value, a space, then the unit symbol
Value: 345 °
